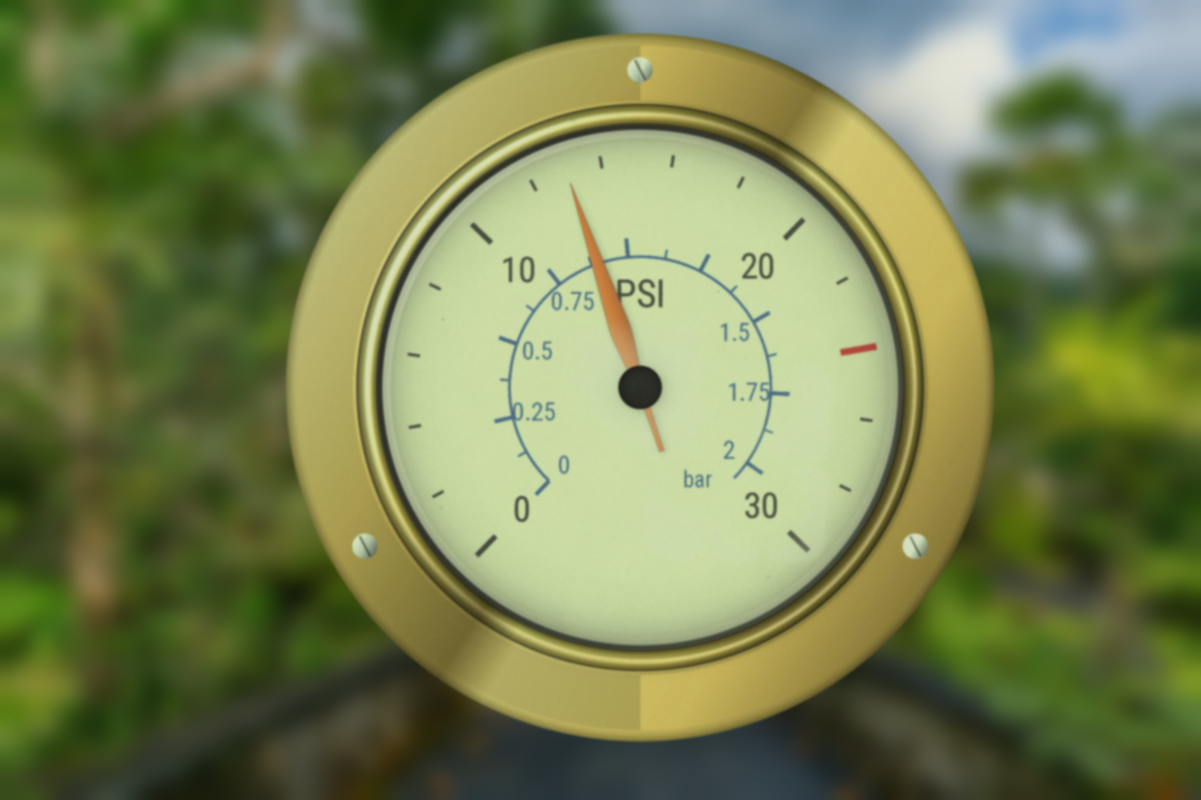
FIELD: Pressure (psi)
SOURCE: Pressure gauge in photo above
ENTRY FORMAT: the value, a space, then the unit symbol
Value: 13 psi
